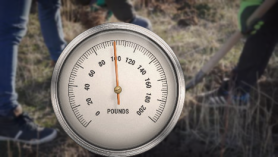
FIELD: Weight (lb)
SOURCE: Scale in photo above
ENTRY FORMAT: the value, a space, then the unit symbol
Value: 100 lb
